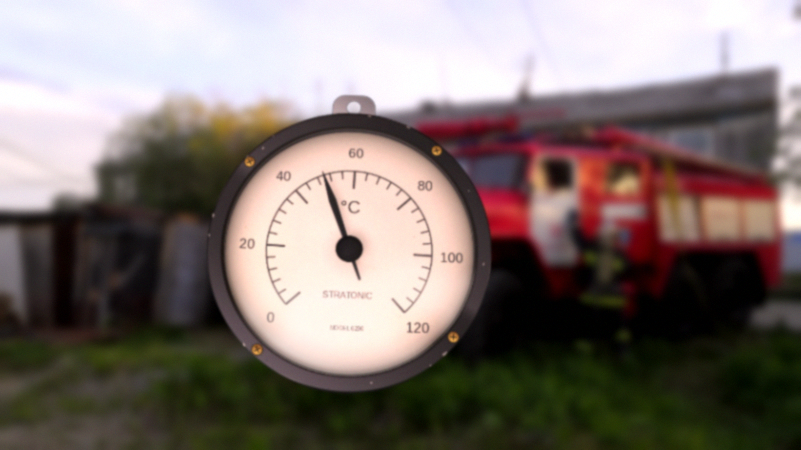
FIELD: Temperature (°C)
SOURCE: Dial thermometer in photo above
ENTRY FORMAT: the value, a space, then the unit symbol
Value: 50 °C
